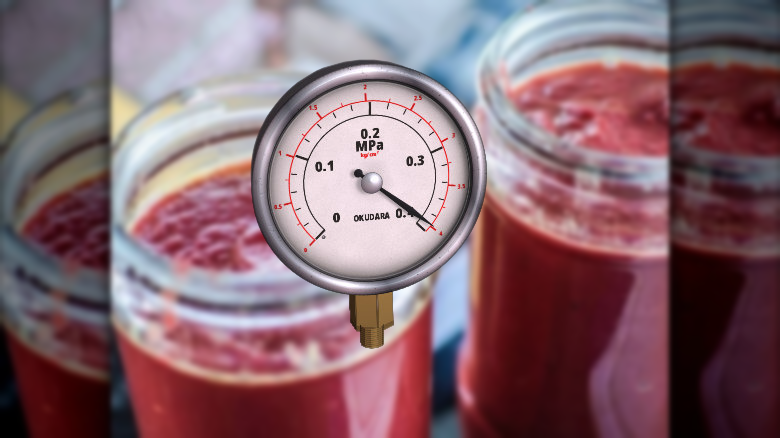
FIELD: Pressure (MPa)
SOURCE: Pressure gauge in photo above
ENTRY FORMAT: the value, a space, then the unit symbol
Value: 0.39 MPa
